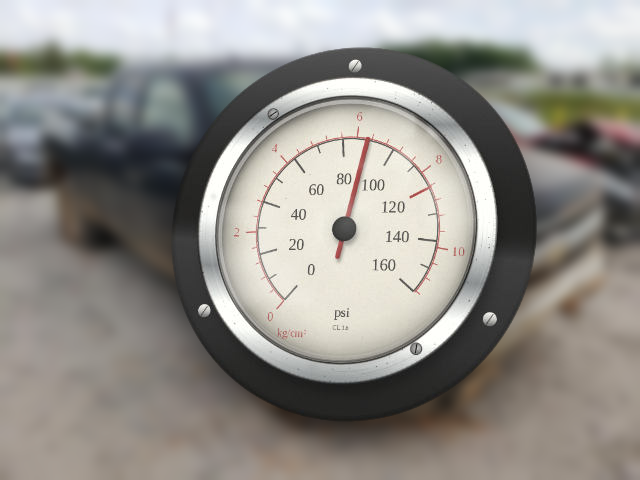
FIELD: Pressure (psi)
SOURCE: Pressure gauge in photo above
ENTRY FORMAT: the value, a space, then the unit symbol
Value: 90 psi
